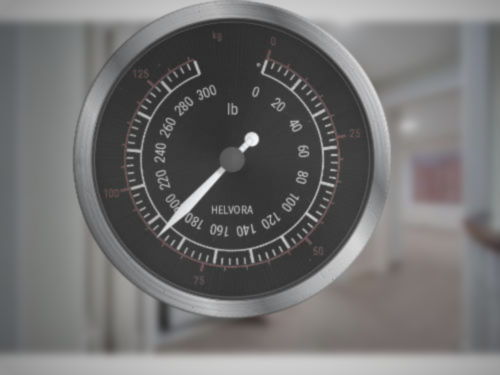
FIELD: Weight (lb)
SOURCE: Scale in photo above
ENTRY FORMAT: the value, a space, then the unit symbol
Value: 192 lb
